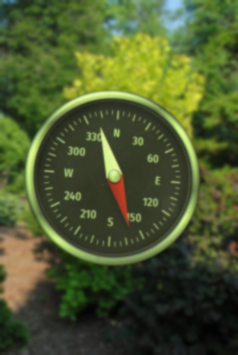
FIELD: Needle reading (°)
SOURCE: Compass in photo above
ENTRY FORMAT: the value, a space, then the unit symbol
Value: 160 °
